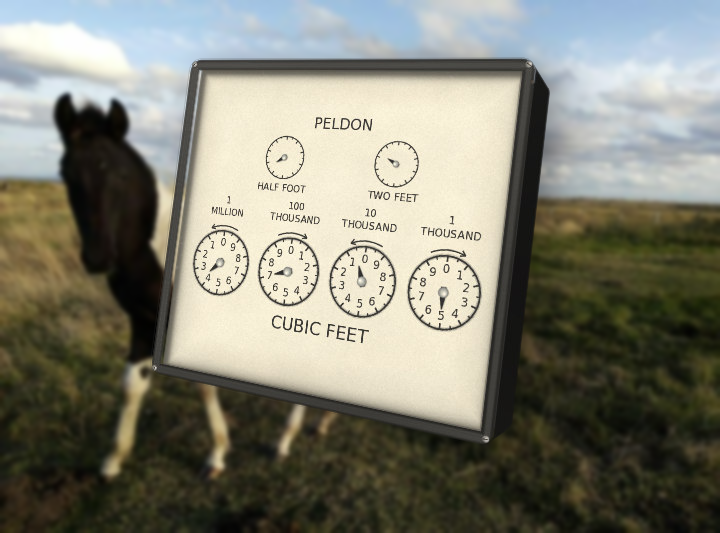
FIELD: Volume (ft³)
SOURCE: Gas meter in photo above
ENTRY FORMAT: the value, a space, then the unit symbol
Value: 370500 ft³
